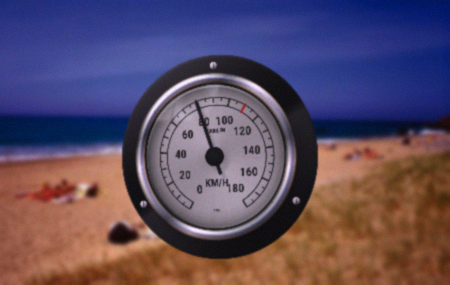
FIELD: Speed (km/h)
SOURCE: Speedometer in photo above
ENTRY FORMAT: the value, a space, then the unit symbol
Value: 80 km/h
